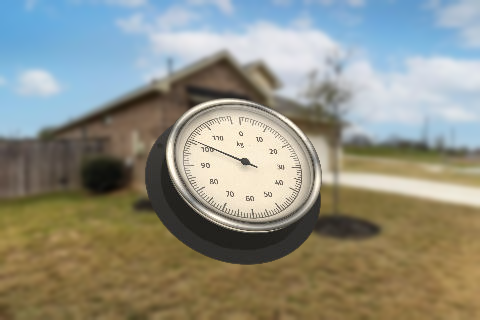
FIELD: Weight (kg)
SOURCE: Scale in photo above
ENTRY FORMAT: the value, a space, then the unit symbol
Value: 100 kg
